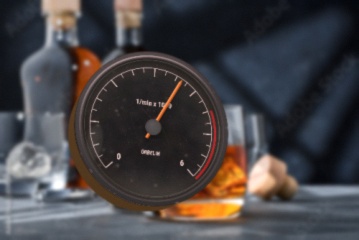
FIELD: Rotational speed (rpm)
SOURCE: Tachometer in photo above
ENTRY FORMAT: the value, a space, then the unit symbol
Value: 3625 rpm
